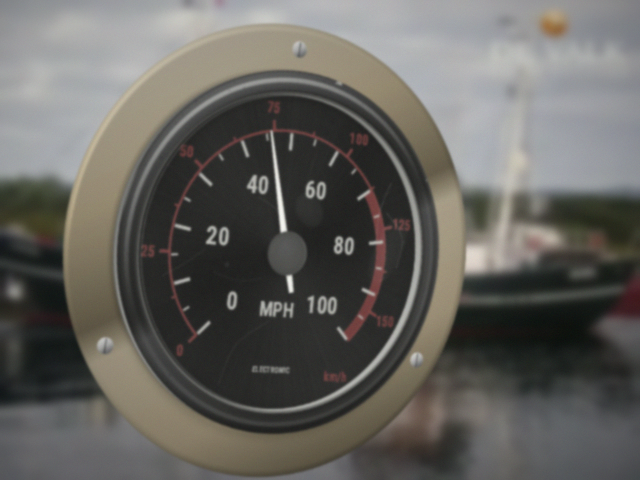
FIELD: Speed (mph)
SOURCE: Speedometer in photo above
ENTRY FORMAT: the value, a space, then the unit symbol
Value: 45 mph
